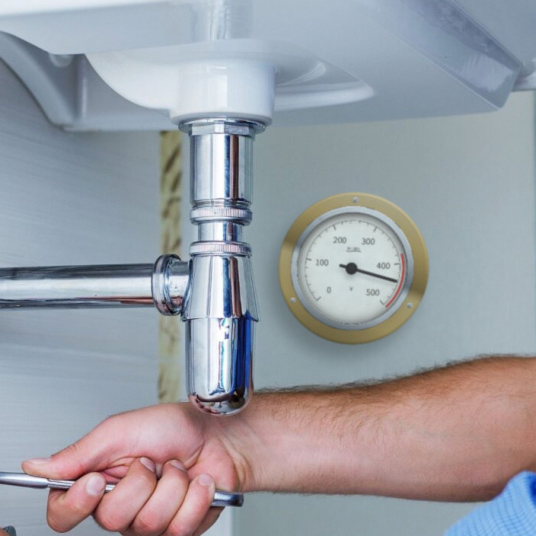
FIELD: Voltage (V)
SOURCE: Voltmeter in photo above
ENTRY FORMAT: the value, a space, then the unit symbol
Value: 440 V
